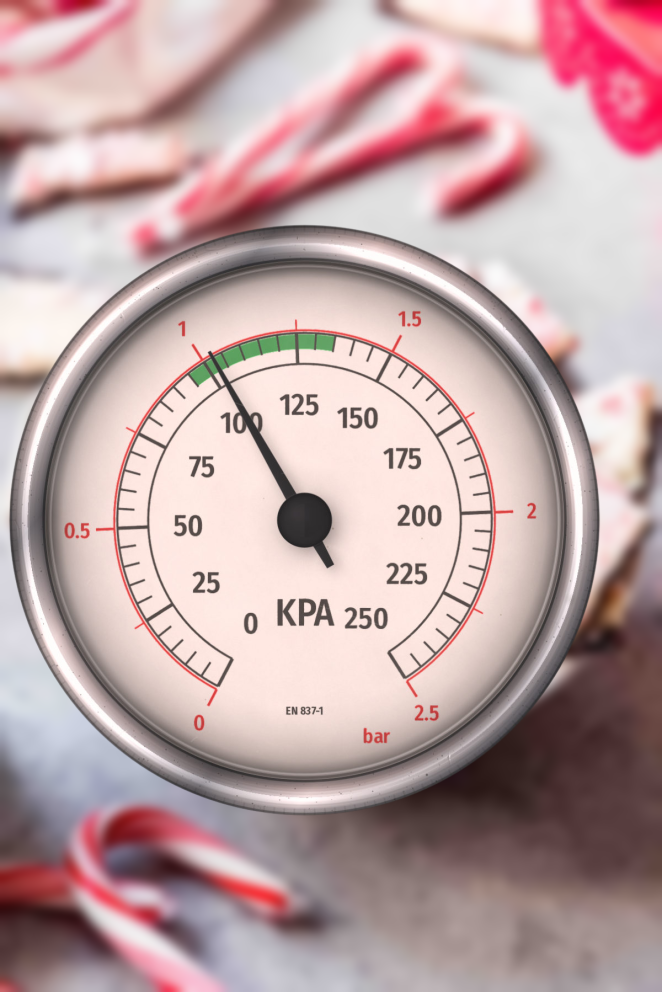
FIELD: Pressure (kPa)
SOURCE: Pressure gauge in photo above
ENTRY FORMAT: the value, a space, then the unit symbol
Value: 102.5 kPa
